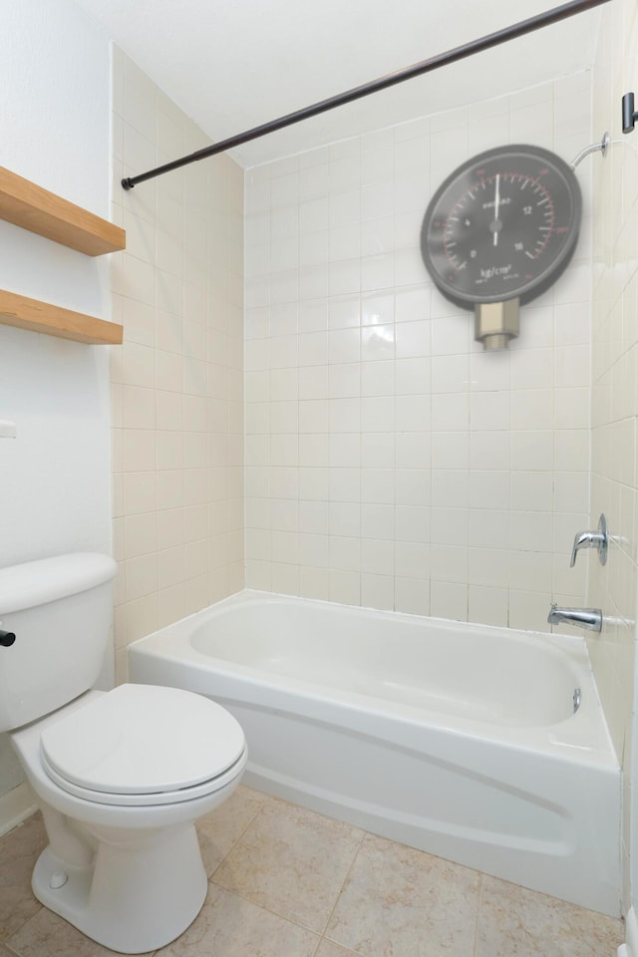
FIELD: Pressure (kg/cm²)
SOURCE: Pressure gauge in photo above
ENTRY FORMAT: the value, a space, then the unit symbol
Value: 8 kg/cm²
